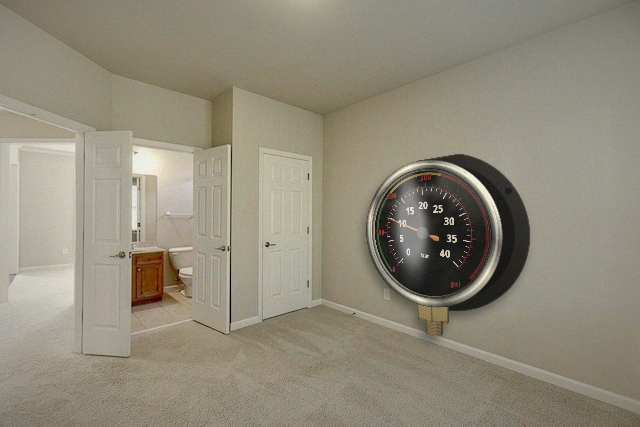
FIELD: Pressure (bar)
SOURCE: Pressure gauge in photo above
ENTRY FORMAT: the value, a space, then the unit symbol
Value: 10 bar
